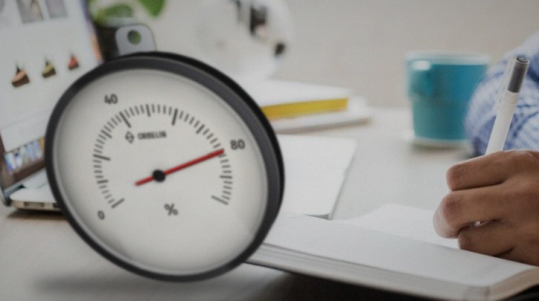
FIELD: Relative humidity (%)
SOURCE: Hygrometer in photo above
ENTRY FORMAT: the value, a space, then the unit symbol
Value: 80 %
